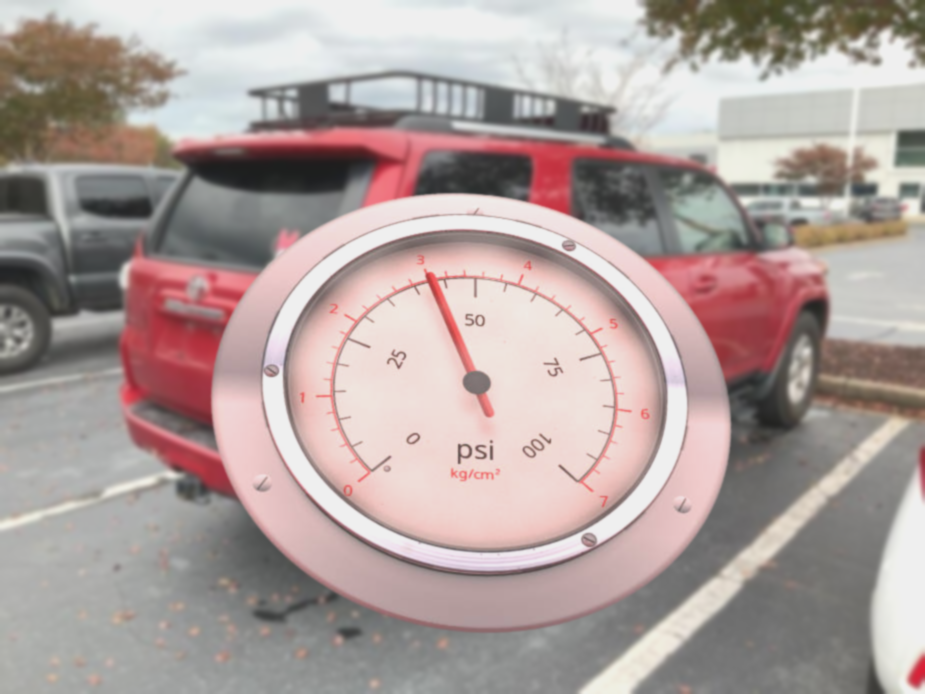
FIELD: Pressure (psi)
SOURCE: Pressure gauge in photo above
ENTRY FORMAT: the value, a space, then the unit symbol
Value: 42.5 psi
